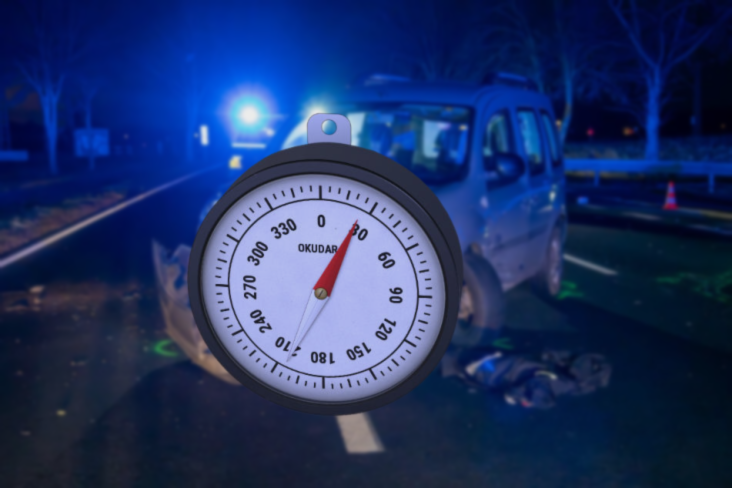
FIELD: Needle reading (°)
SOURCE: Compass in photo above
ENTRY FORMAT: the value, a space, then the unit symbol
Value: 25 °
